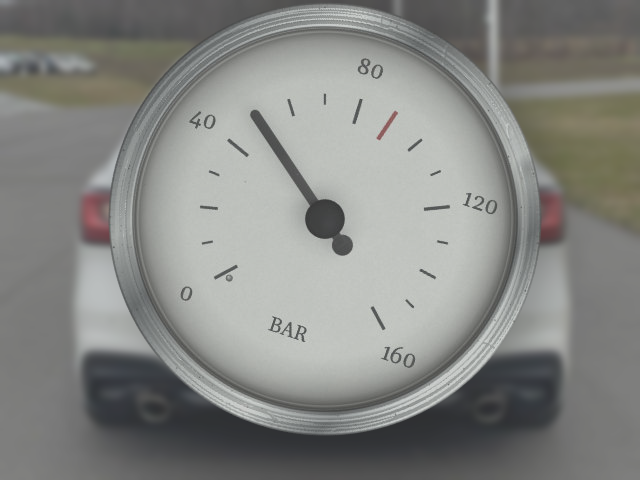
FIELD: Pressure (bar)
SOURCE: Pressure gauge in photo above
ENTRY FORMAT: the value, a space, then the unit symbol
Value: 50 bar
